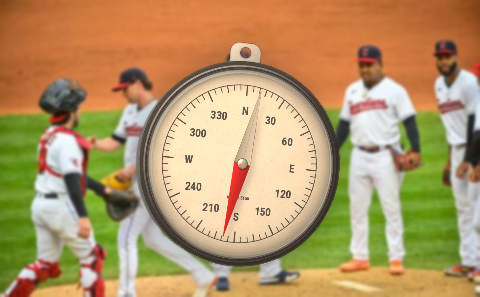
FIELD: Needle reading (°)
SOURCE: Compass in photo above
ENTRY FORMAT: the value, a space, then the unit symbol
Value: 190 °
